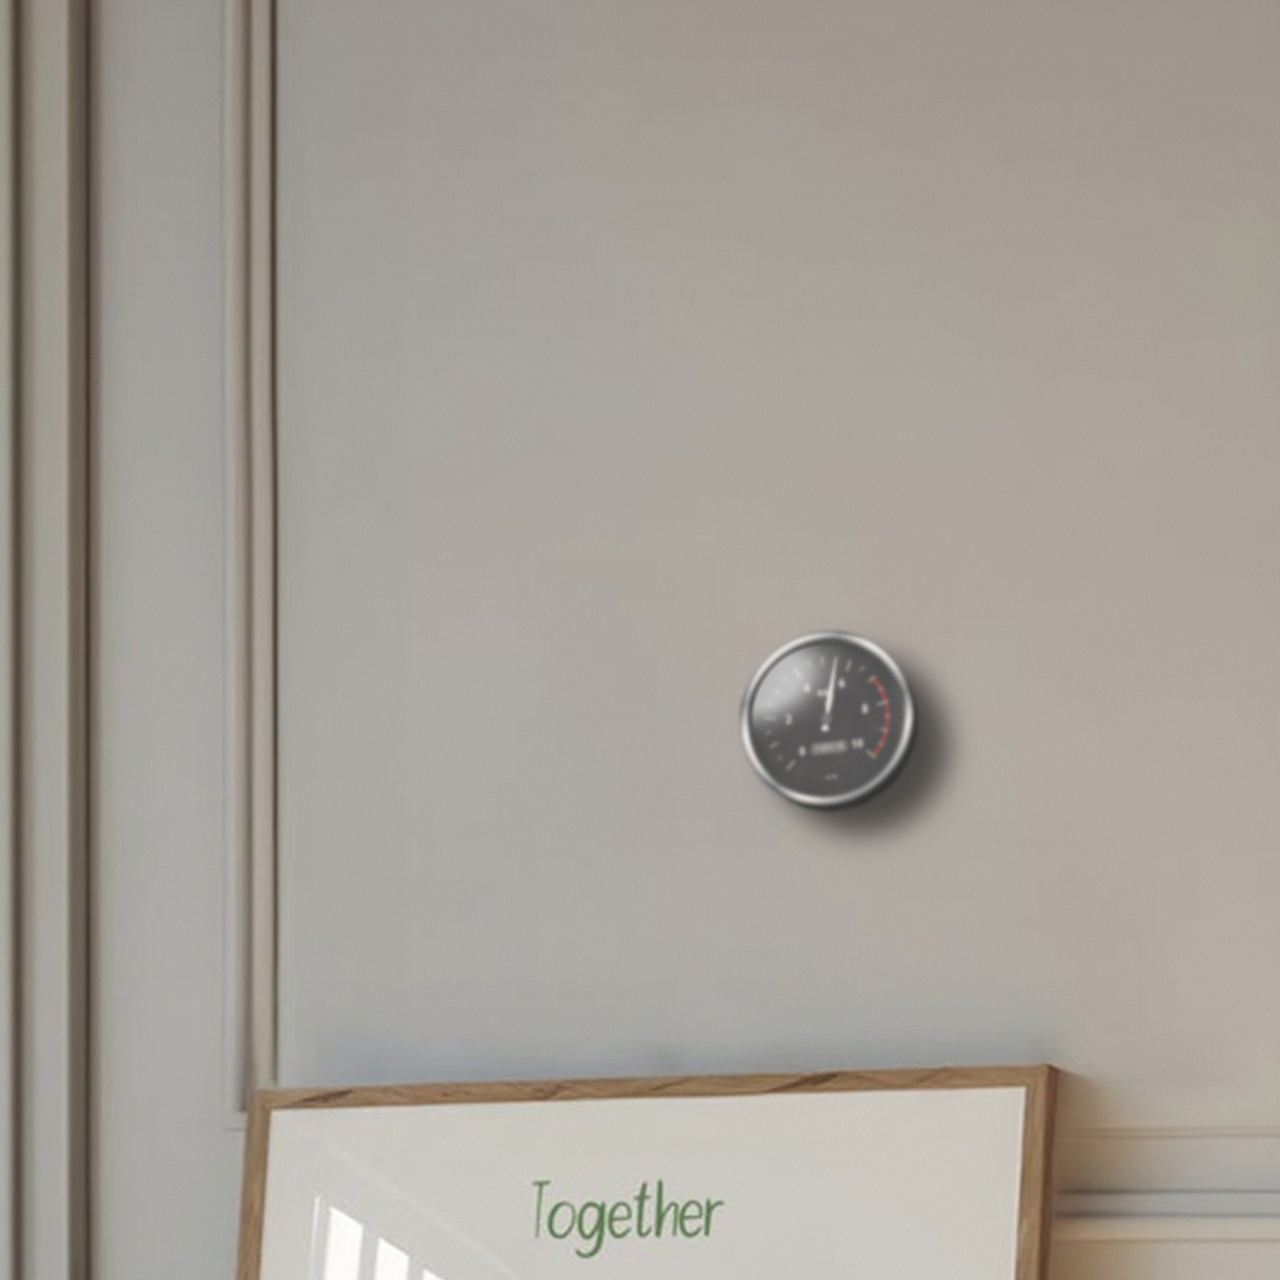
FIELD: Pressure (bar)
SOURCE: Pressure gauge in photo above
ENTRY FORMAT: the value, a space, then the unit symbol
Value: 5.5 bar
